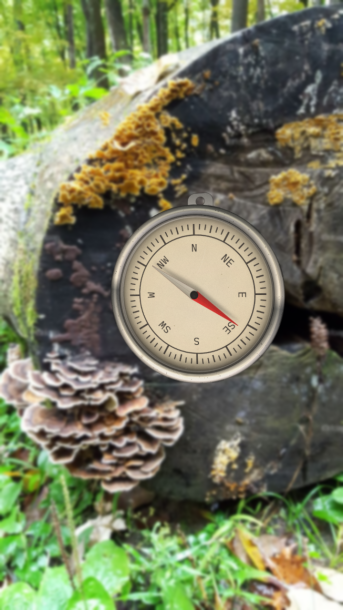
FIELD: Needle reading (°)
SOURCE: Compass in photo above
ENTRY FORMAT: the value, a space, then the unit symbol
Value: 125 °
